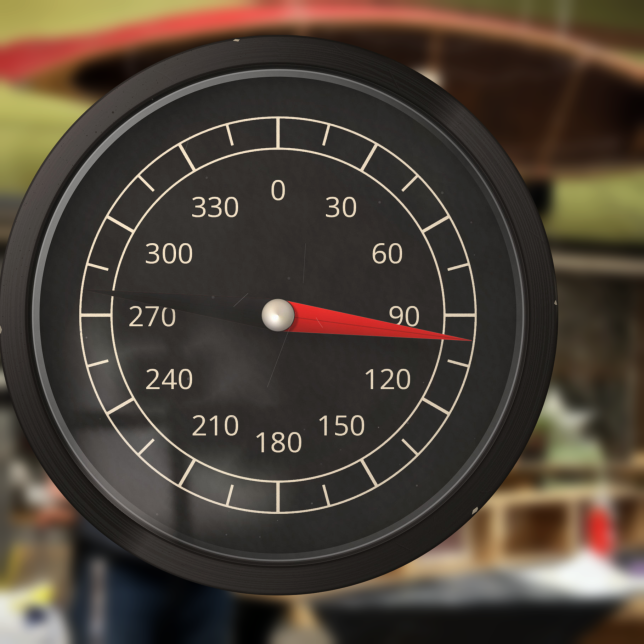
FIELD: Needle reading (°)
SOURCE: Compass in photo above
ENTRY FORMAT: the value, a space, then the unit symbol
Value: 97.5 °
